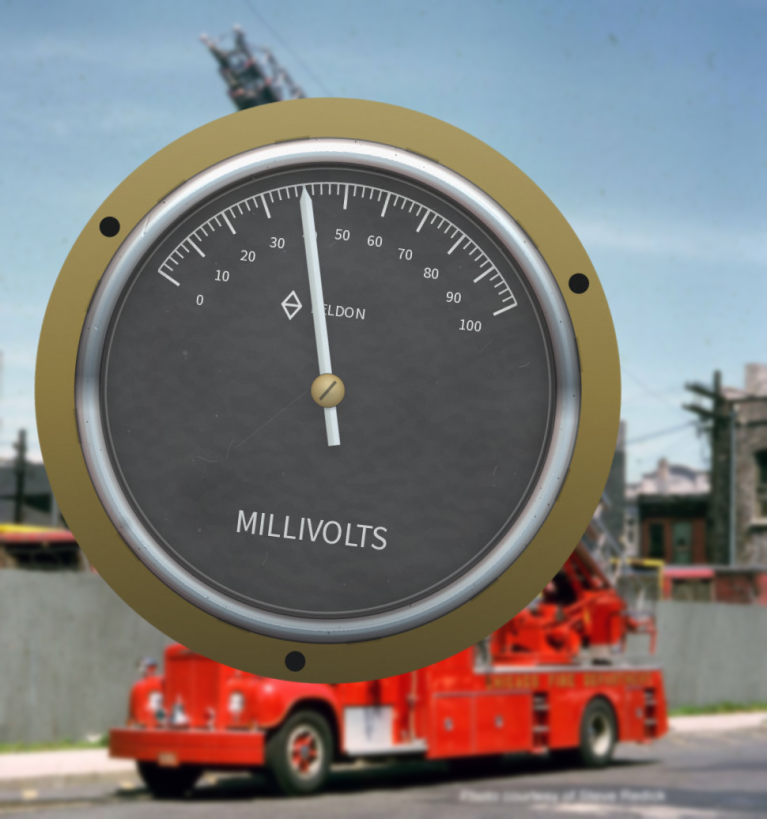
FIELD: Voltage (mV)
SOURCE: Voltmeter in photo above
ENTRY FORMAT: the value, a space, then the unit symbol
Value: 40 mV
